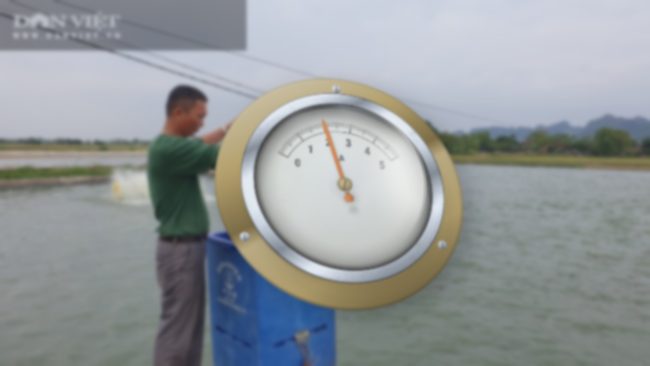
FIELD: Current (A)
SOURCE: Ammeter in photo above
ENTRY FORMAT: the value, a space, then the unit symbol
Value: 2 A
